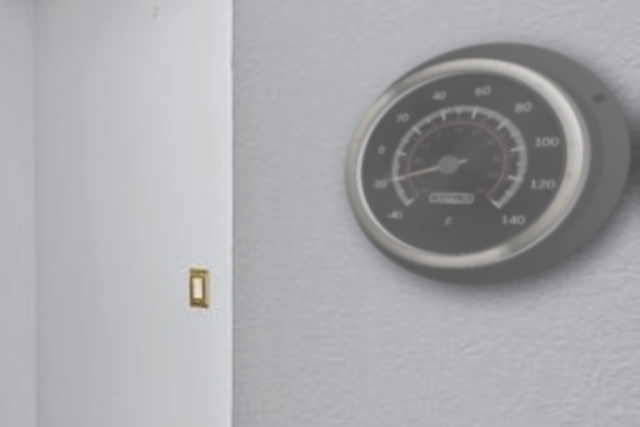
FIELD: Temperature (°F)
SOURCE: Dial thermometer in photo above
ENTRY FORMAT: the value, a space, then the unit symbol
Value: -20 °F
